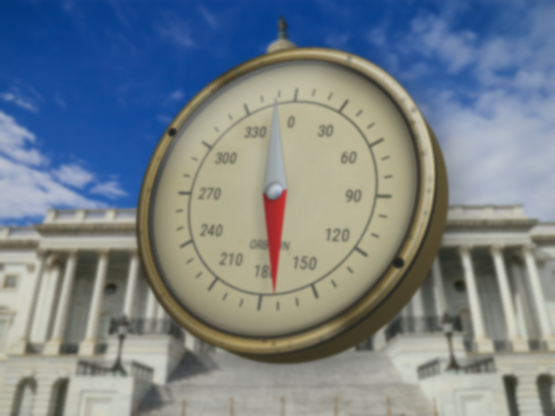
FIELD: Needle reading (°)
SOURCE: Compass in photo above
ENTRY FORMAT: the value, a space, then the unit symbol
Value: 170 °
